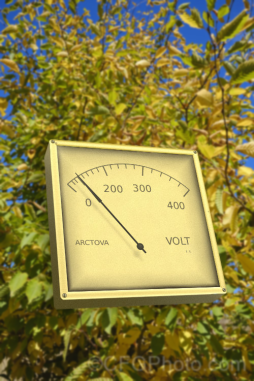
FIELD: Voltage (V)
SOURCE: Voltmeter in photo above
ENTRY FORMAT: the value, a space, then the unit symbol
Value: 100 V
